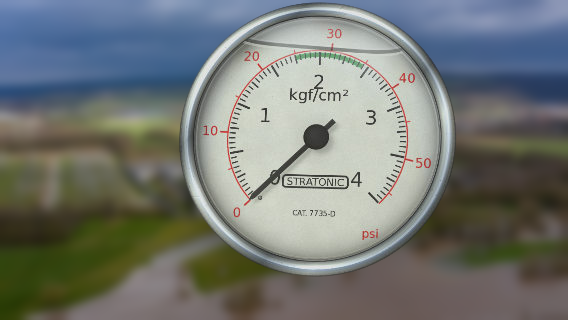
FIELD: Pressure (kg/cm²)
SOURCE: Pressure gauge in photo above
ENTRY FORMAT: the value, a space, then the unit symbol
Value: 0 kg/cm²
